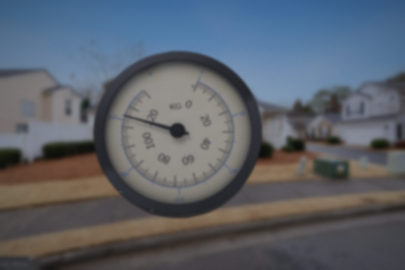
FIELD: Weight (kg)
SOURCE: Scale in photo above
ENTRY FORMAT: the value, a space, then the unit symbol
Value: 115 kg
